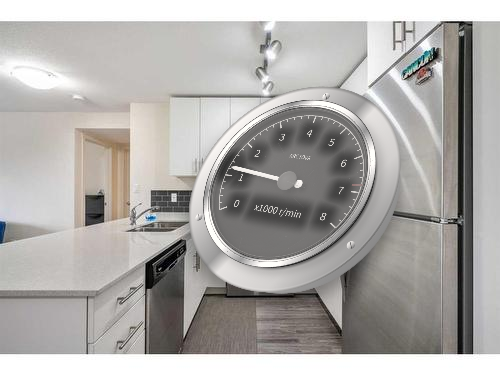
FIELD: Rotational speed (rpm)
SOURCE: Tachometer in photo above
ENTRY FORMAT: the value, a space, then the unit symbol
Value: 1200 rpm
